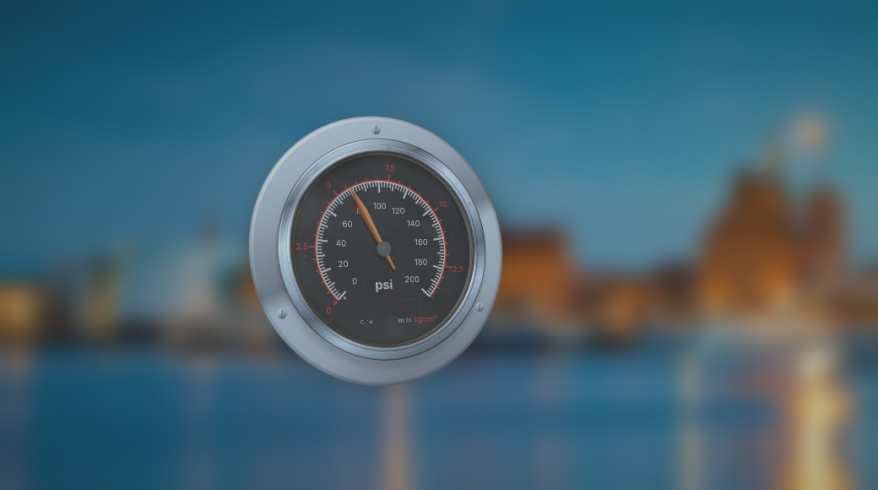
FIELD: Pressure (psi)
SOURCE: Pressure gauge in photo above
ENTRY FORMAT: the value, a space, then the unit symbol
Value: 80 psi
